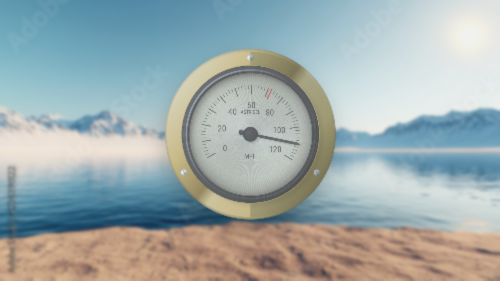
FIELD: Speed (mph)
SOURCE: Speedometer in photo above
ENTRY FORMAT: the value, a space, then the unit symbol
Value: 110 mph
